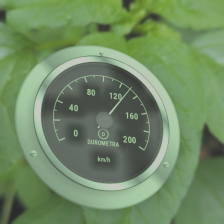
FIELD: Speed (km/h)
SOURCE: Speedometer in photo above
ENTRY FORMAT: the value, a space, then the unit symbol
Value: 130 km/h
